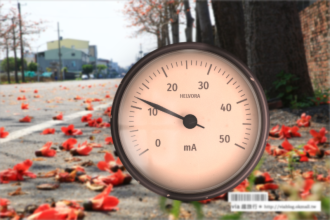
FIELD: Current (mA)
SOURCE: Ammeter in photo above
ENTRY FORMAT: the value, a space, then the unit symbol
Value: 12 mA
